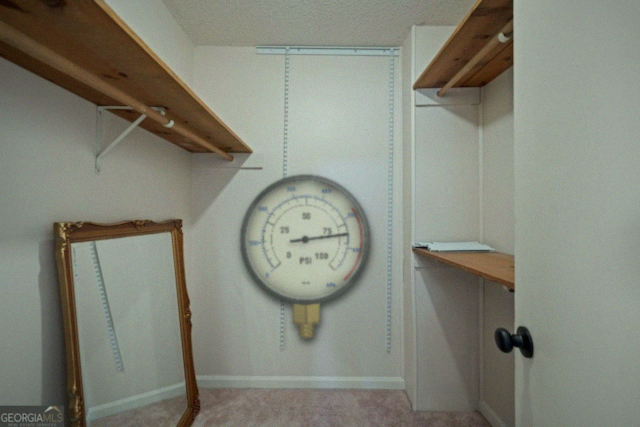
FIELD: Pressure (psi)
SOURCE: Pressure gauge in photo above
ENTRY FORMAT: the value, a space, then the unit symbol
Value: 80 psi
